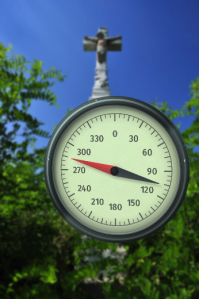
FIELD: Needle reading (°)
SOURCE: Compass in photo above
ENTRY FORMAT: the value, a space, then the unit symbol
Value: 285 °
